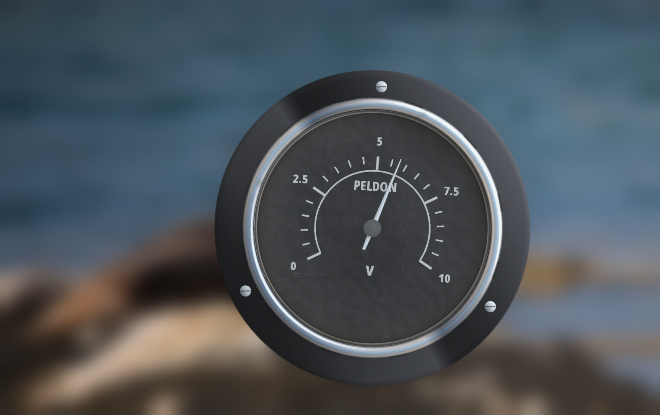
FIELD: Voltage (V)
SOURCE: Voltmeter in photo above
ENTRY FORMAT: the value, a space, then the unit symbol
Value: 5.75 V
